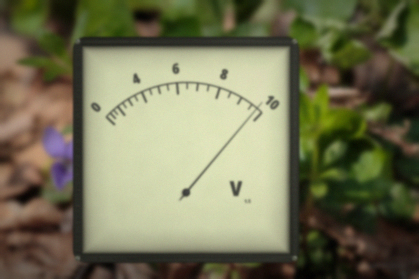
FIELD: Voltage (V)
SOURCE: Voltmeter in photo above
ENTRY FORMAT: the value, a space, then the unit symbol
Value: 9.75 V
